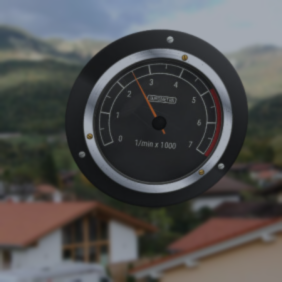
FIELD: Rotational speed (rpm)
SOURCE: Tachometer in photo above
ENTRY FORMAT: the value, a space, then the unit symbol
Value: 2500 rpm
